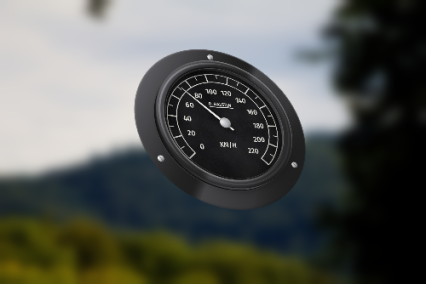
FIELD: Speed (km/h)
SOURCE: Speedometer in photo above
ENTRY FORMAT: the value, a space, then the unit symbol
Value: 70 km/h
